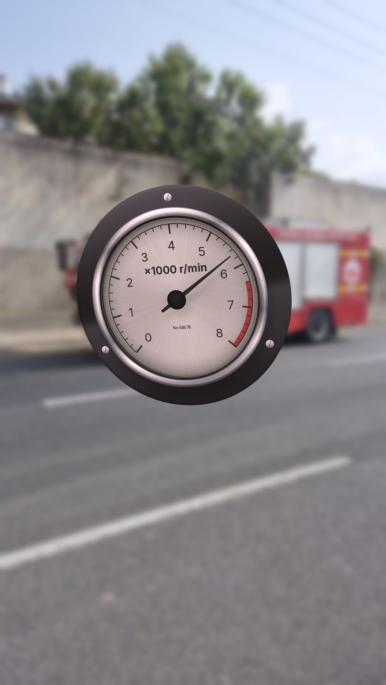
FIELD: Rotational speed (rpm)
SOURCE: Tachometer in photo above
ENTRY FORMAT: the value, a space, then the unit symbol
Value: 5700 rpm
